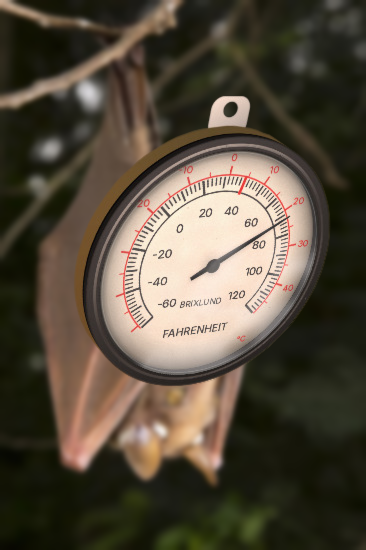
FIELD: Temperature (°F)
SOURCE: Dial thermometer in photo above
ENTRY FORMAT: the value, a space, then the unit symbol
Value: 70 °F
